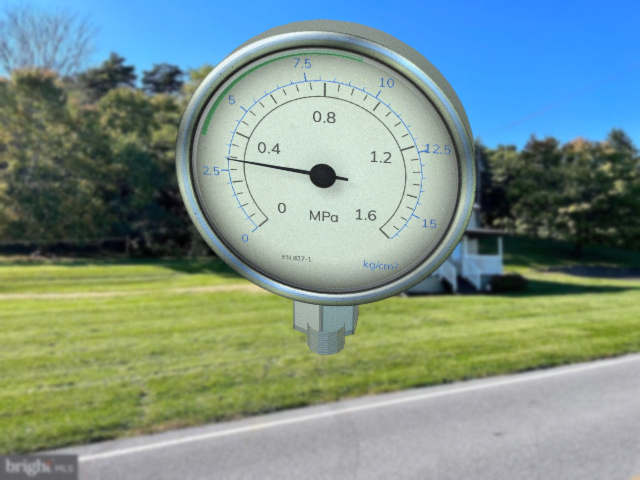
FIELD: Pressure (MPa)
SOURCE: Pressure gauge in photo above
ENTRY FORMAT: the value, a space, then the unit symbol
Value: 0.3 MPa
